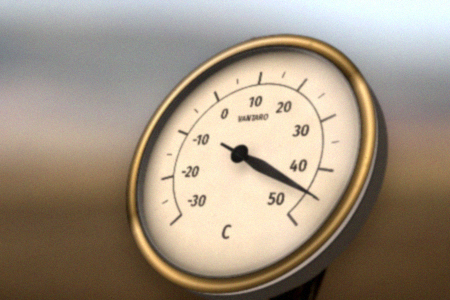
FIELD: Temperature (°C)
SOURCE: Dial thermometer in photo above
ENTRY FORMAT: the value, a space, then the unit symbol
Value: 45 °C
